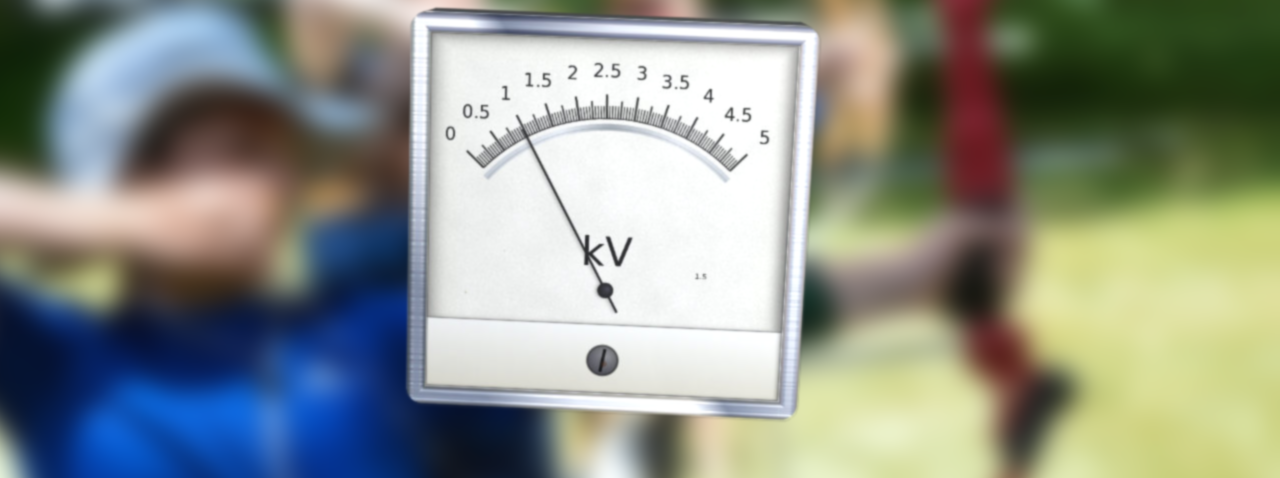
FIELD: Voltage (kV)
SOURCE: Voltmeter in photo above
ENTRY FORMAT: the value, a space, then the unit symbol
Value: 1 kV
